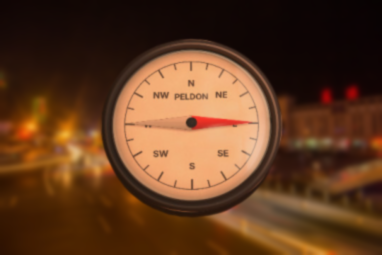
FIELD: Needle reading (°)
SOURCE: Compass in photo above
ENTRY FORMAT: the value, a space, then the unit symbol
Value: 90 °
